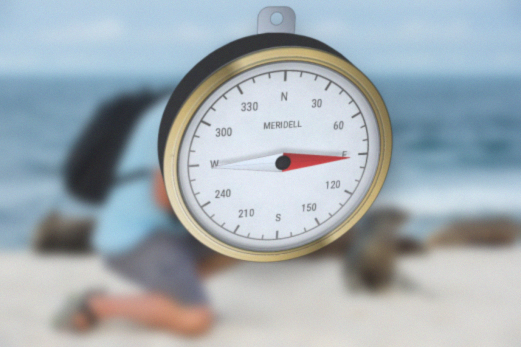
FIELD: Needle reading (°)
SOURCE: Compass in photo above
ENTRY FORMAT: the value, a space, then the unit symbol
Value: 90 °
